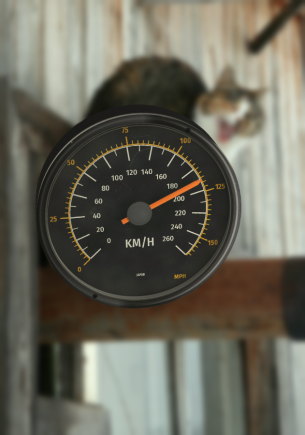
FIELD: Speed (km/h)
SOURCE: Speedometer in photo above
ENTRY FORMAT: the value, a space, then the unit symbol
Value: 190 km/h
